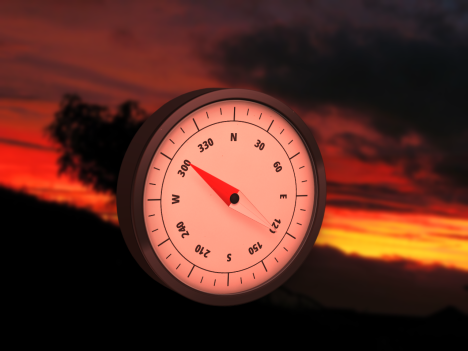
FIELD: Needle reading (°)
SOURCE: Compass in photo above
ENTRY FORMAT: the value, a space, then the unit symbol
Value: 305 °
